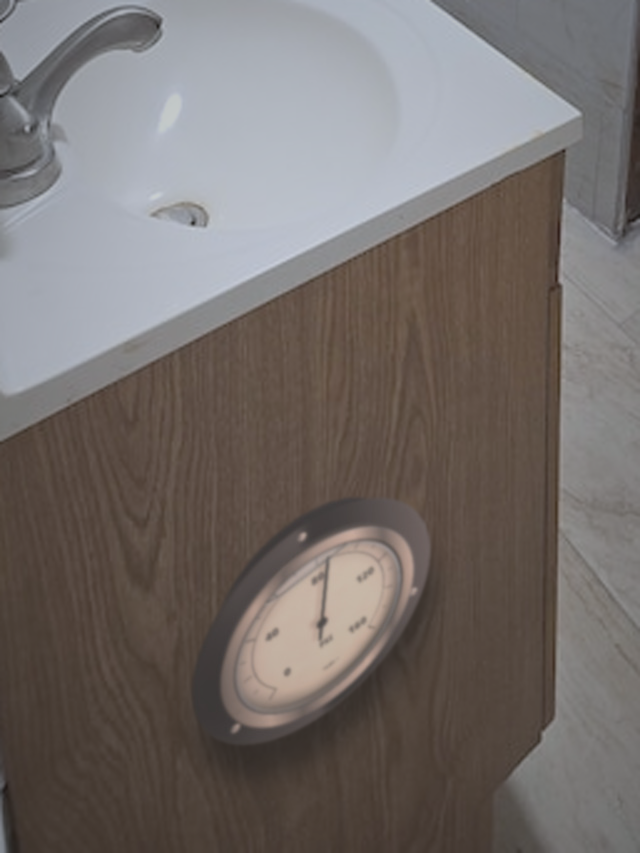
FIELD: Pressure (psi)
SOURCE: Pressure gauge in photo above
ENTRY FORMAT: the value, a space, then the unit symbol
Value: 85 psi
